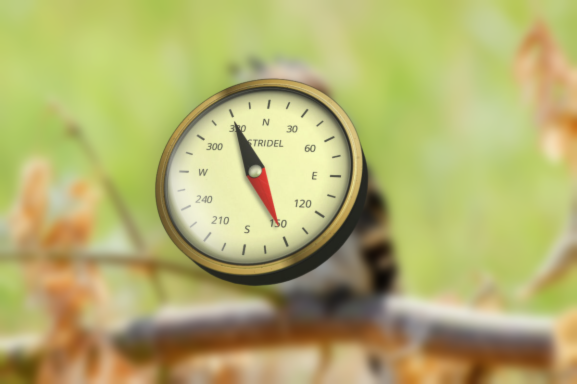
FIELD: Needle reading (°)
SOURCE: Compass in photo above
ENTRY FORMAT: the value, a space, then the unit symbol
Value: 150 °
